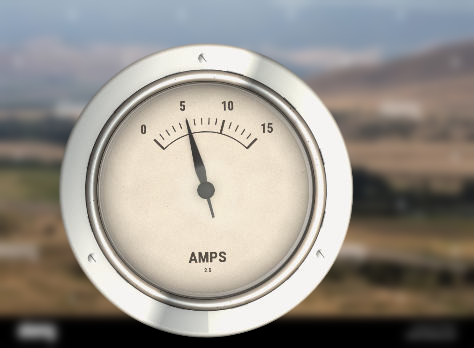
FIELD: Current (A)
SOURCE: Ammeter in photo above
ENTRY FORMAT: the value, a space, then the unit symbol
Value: 5 A
